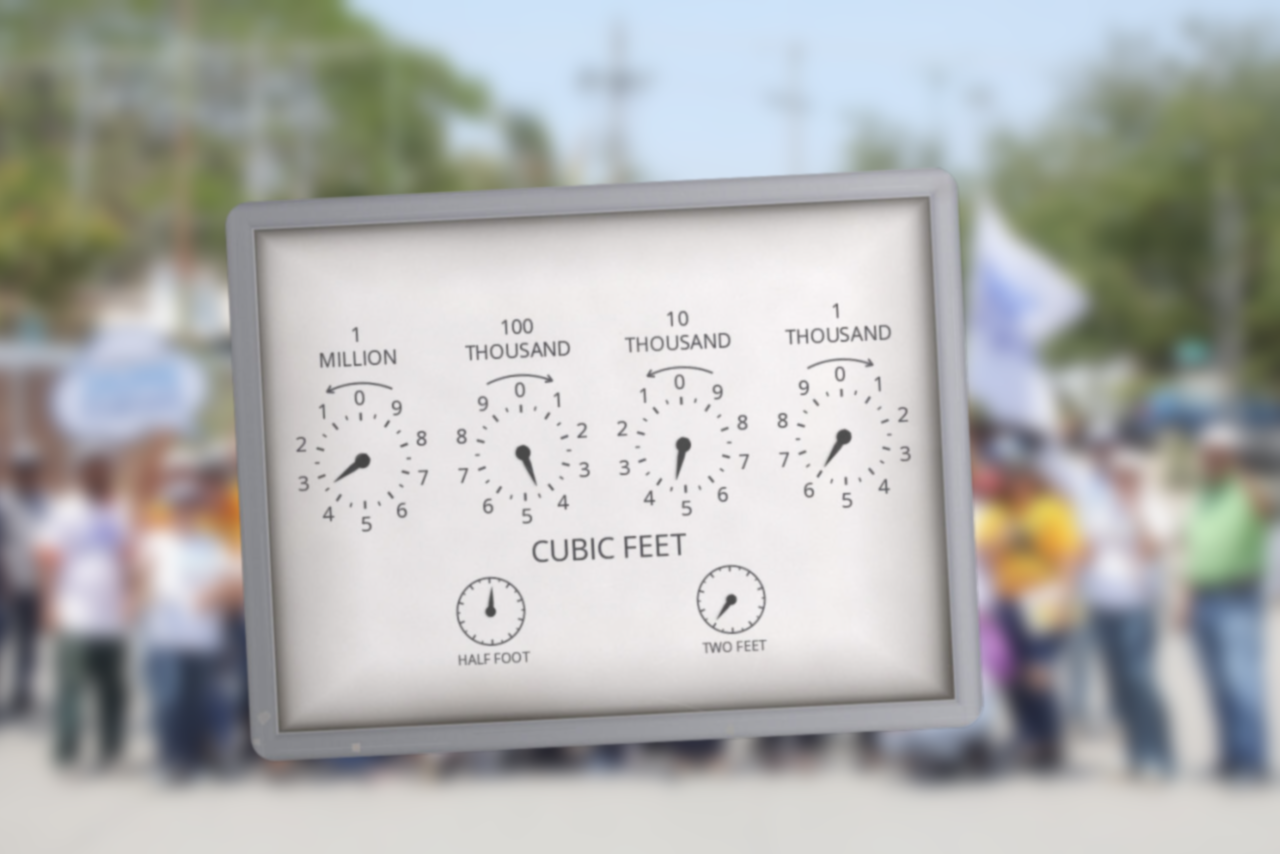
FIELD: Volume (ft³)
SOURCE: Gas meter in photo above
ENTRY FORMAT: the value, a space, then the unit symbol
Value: 344600 ft³
